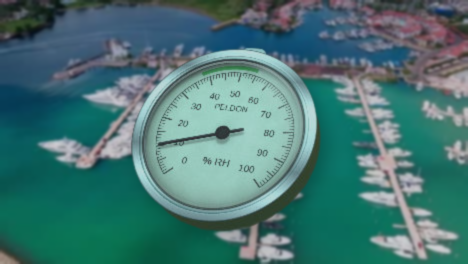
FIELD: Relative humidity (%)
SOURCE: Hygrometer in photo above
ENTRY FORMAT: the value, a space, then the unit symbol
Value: 10 %
